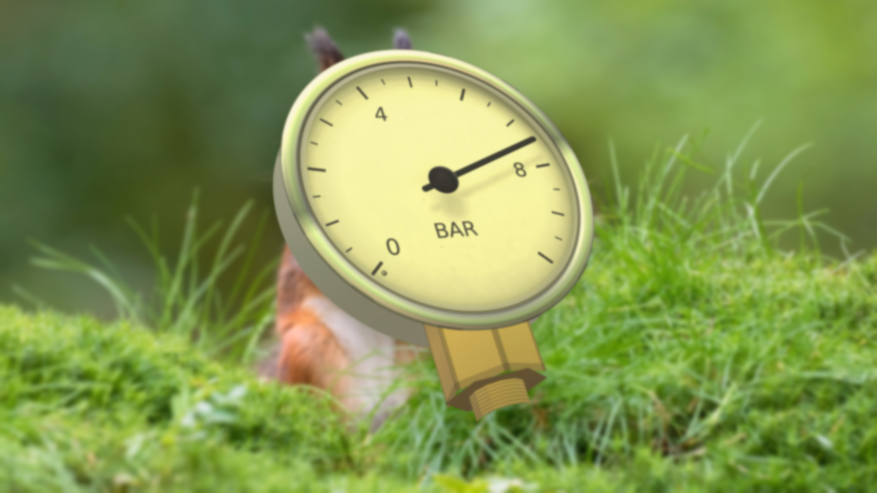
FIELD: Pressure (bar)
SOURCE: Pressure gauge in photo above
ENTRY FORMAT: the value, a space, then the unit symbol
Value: 7.5 bar
